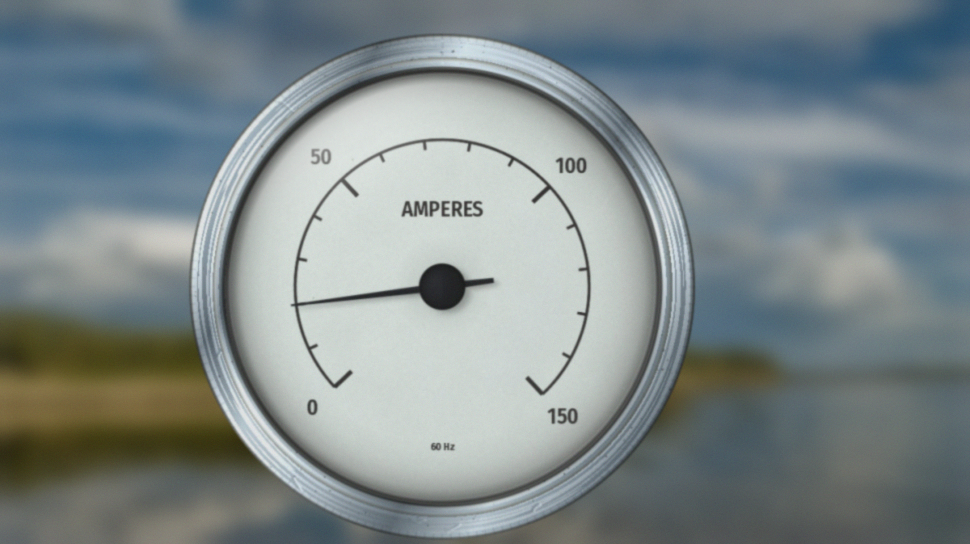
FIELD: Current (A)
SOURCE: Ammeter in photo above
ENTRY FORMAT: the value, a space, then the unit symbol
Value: 20 A
